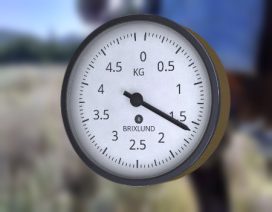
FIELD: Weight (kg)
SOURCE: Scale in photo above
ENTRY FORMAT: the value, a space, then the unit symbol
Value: 1.6 kg
